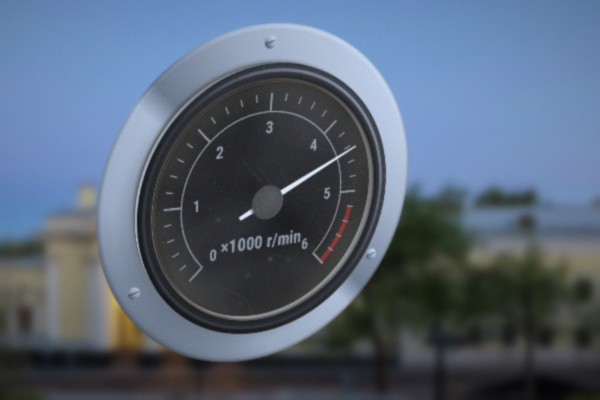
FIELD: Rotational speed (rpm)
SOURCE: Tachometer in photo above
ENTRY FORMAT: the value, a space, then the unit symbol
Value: 4400 rpm
